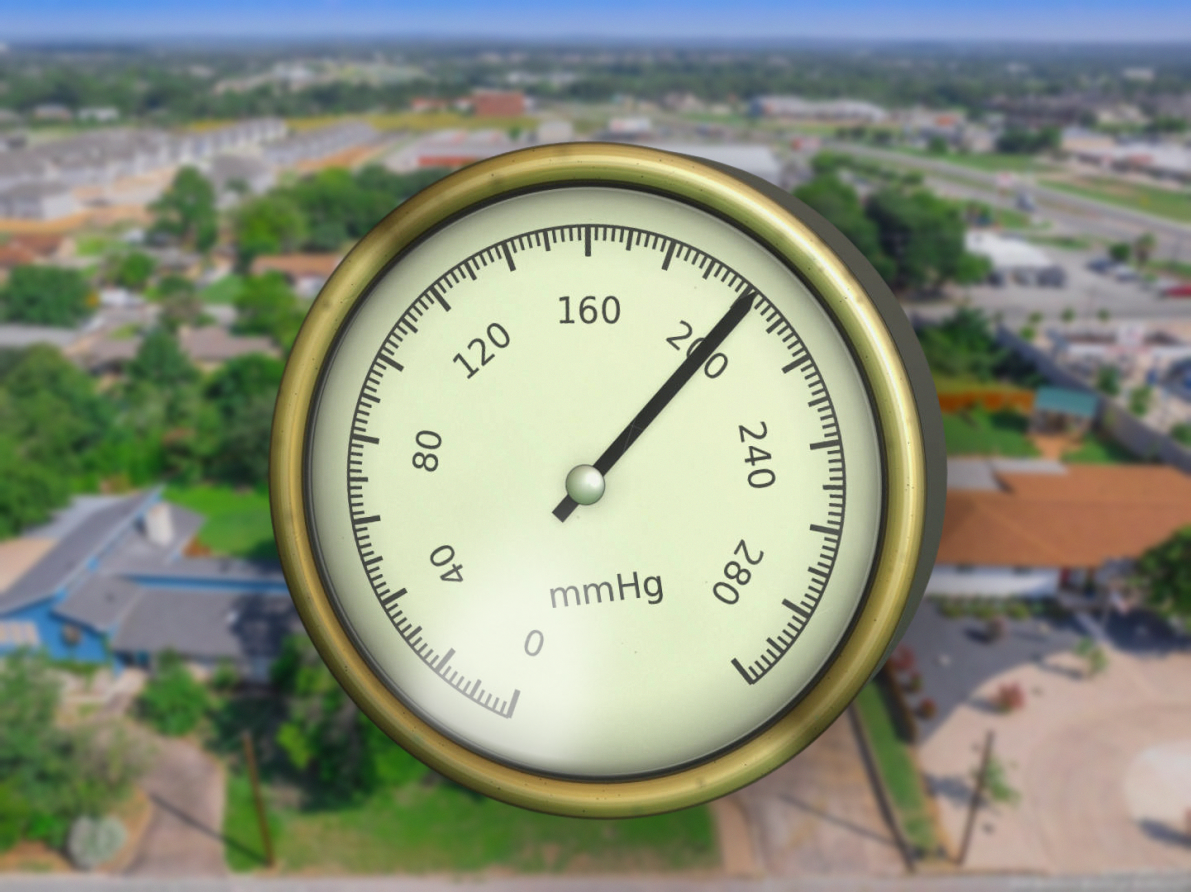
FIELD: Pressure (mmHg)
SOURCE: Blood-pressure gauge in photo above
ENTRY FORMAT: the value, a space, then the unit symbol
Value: 202 mmHg
